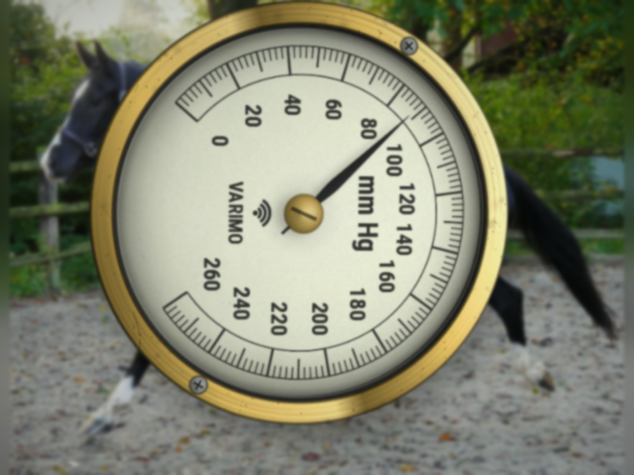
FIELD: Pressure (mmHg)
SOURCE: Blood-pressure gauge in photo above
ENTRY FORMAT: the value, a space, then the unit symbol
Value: 88 mmHg
